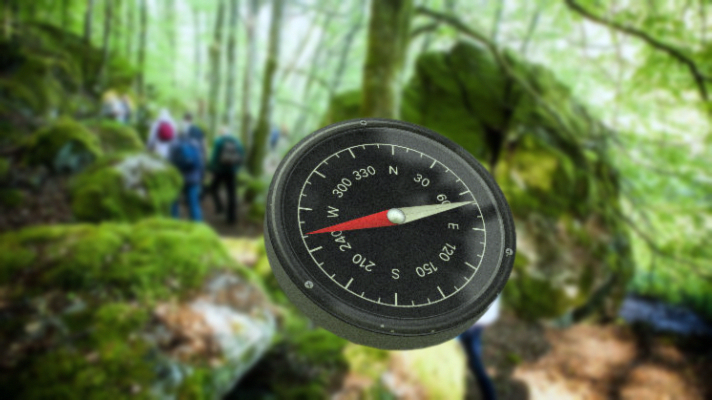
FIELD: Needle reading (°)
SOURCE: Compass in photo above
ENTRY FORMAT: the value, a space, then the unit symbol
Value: 250 °
